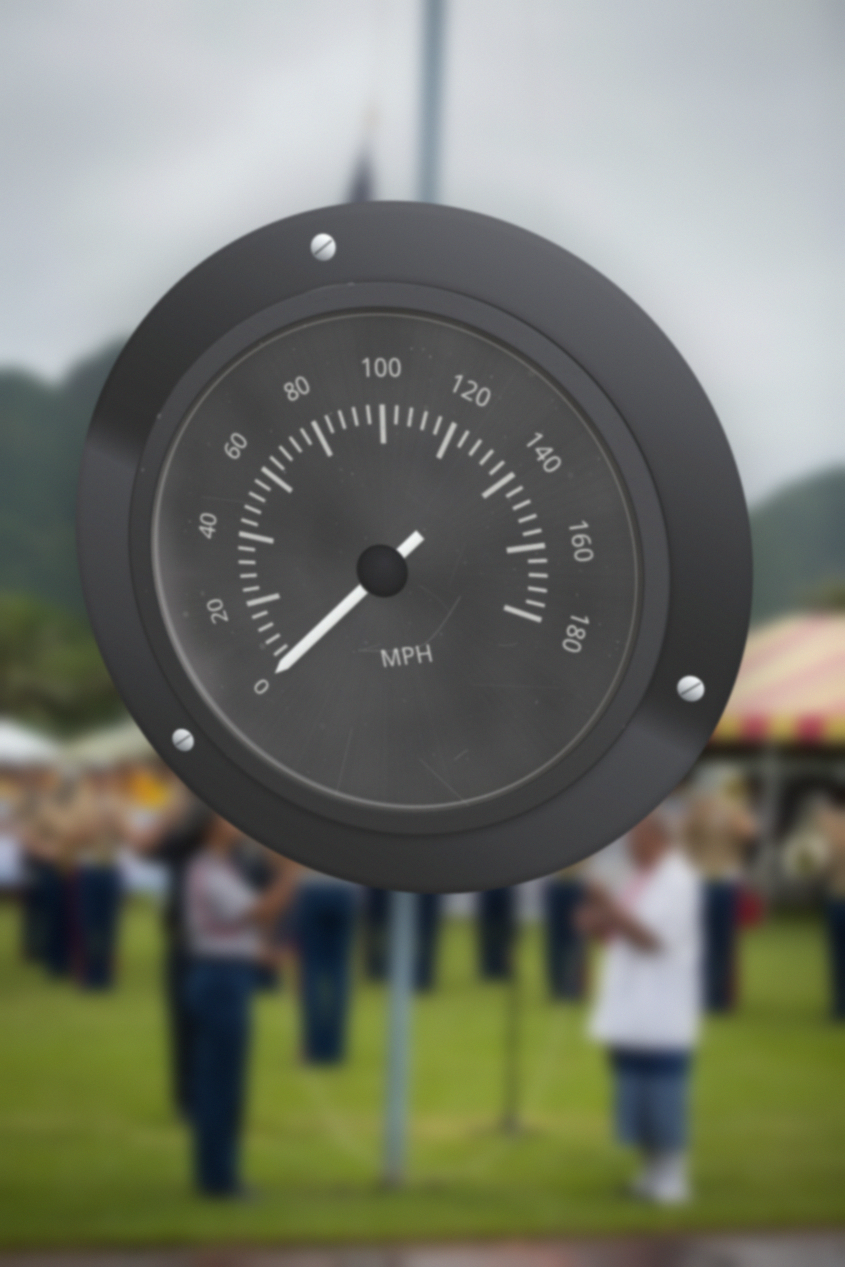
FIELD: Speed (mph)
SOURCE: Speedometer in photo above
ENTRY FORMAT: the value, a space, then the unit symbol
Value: 0 mph
